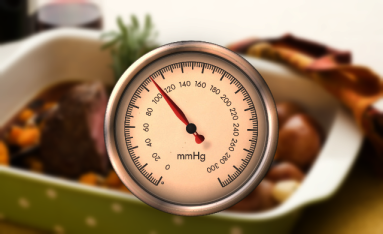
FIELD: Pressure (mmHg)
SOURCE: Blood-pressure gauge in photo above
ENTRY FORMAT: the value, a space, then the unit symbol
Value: 110 mmHg
